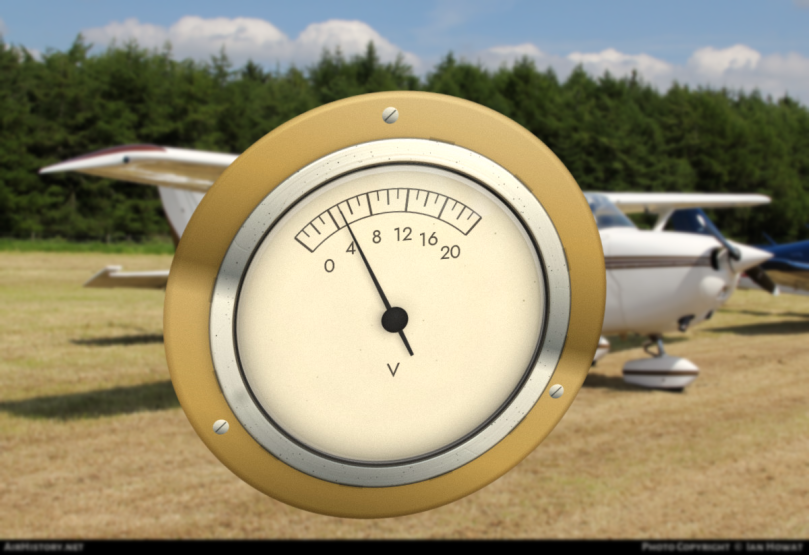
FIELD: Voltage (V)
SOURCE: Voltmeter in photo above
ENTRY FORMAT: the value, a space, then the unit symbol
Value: 5 V
